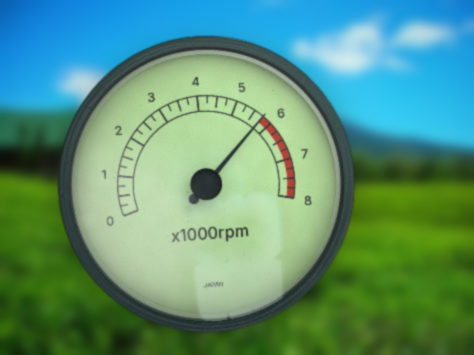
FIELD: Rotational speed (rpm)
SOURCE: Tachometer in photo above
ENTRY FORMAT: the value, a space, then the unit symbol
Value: 5750 rpm
